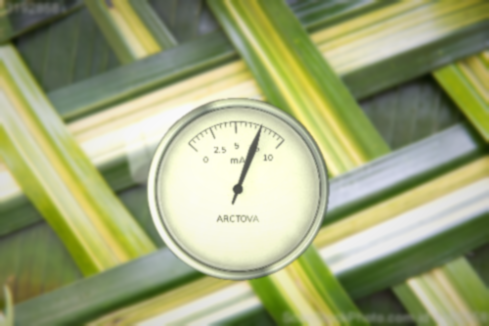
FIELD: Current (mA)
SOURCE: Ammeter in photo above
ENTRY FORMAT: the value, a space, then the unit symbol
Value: 7.5 mA
